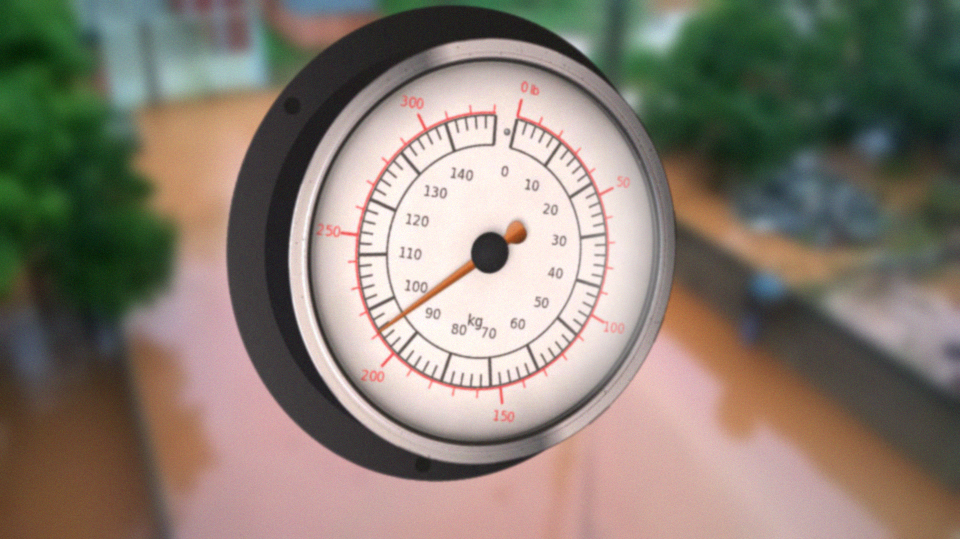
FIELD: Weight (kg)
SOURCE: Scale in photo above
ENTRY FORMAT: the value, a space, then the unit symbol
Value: 96 kg
